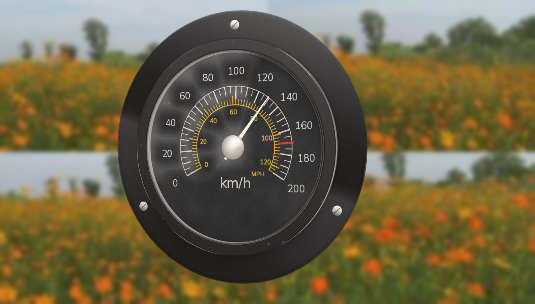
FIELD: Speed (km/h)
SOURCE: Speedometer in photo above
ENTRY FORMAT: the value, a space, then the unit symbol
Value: 130 km/h
